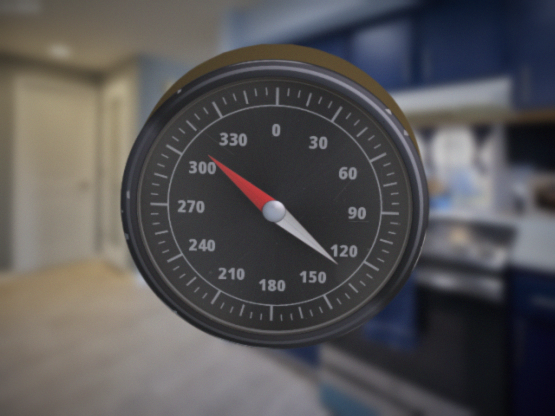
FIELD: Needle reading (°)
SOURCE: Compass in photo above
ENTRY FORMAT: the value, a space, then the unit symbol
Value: 310 °
